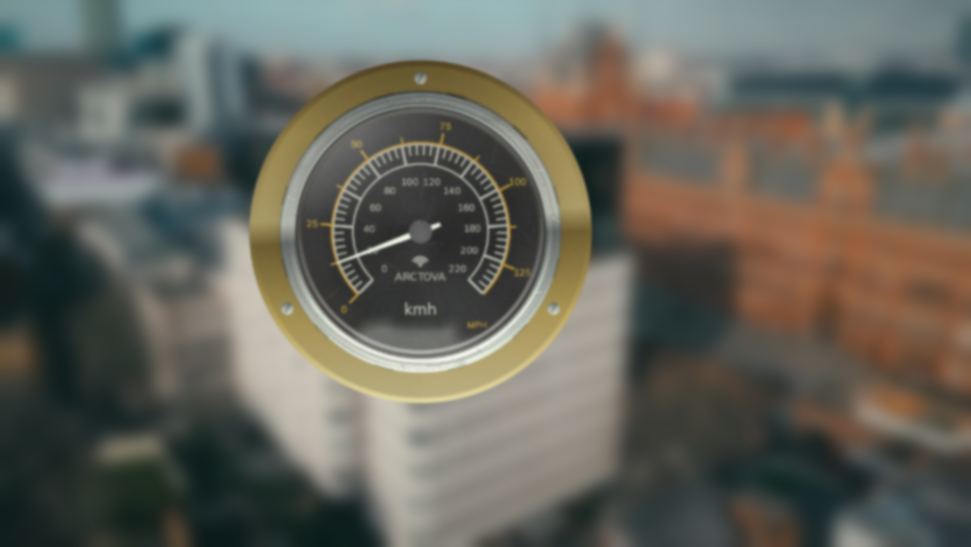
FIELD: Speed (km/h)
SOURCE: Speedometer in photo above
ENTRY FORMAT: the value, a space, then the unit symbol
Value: 20 km/h
